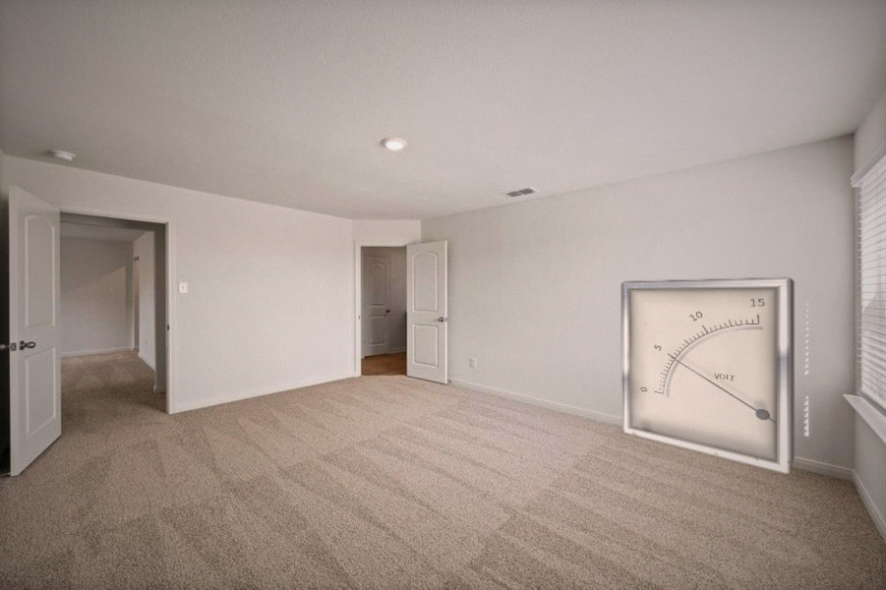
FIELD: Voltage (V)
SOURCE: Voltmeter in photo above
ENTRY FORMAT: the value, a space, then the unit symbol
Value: 5 V
